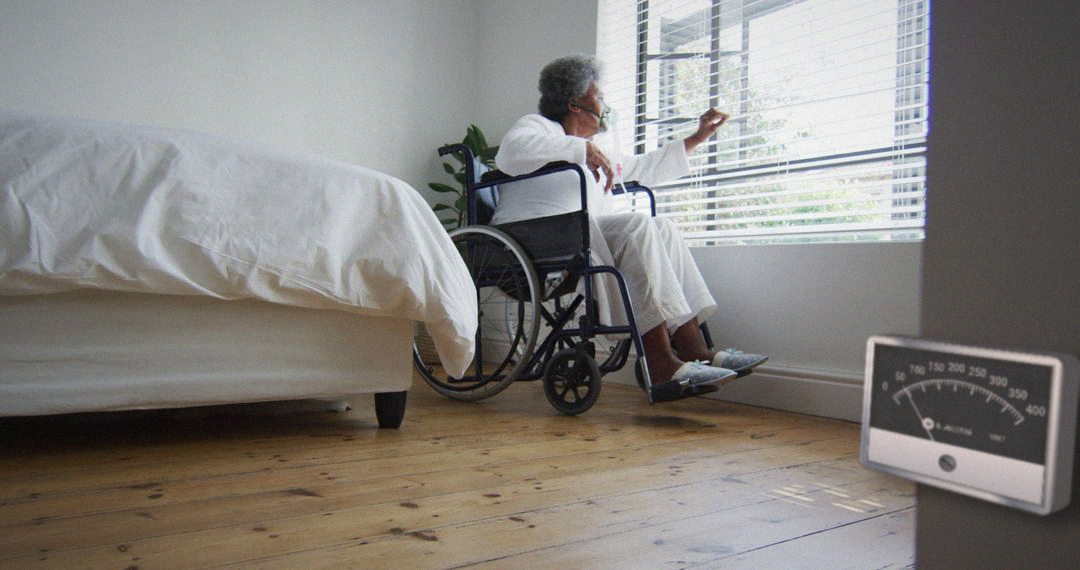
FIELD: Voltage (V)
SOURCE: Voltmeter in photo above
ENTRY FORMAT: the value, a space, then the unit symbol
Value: 50 V
